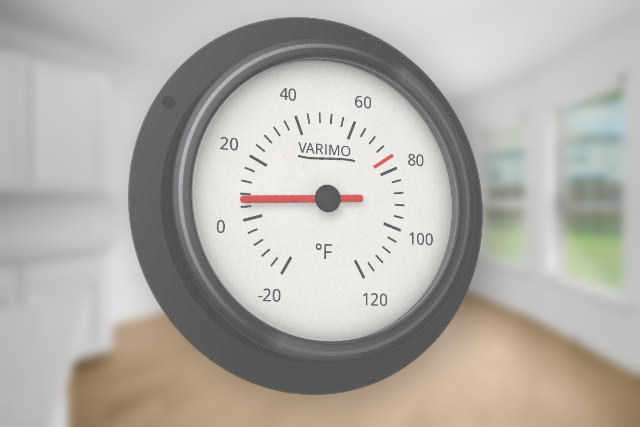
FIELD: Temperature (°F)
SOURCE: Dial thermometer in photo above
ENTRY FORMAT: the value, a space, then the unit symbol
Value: 6 °F
